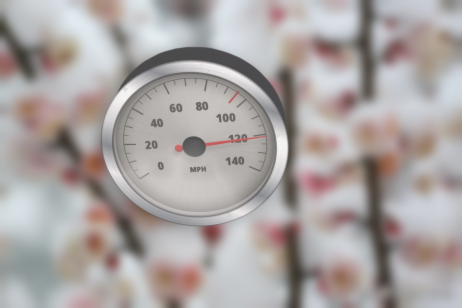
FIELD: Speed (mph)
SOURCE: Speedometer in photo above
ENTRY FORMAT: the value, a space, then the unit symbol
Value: 120 mph
